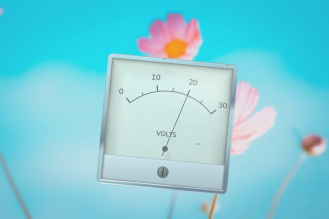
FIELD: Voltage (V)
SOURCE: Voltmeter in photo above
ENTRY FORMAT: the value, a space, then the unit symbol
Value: 20 V
